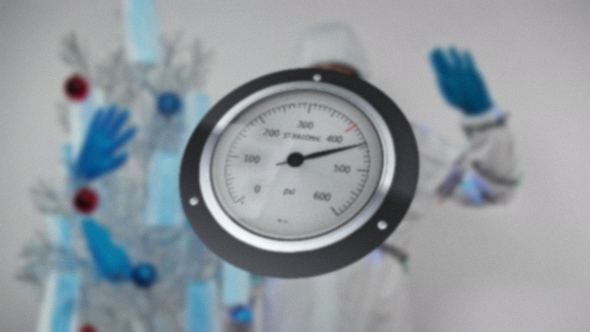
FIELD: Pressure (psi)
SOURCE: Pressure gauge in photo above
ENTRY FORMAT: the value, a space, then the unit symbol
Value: 450 psi
